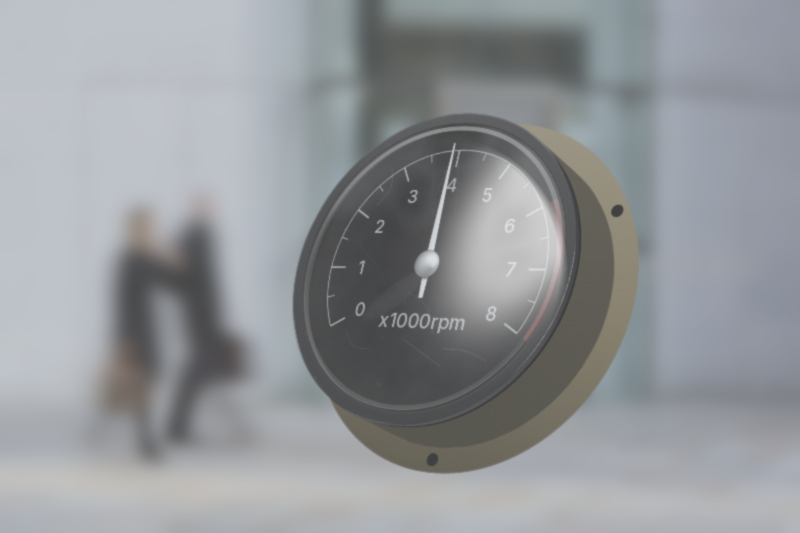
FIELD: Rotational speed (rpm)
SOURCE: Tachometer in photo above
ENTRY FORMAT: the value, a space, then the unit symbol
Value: 4000 rpm
